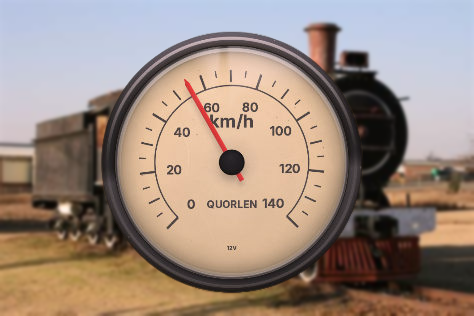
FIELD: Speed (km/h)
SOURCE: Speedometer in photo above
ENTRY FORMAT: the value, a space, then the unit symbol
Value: 55 km/h
